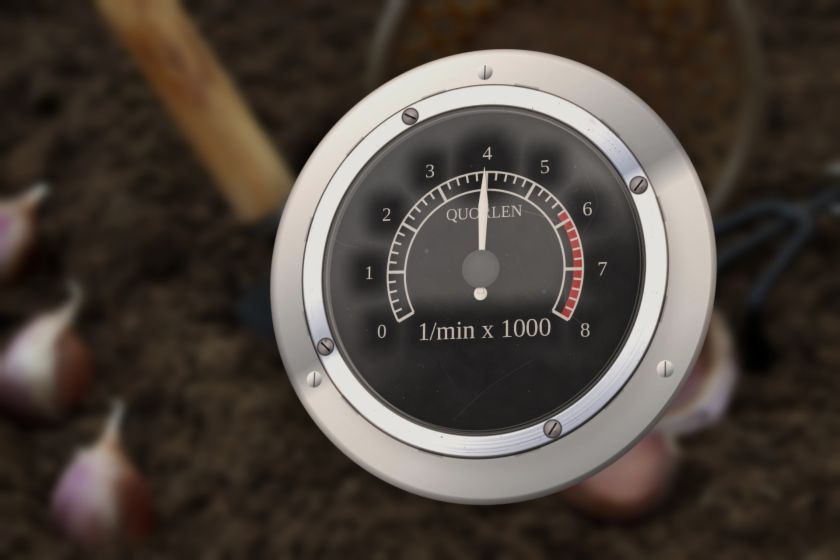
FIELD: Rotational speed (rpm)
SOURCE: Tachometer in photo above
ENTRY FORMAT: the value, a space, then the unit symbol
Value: 4000 rpm
